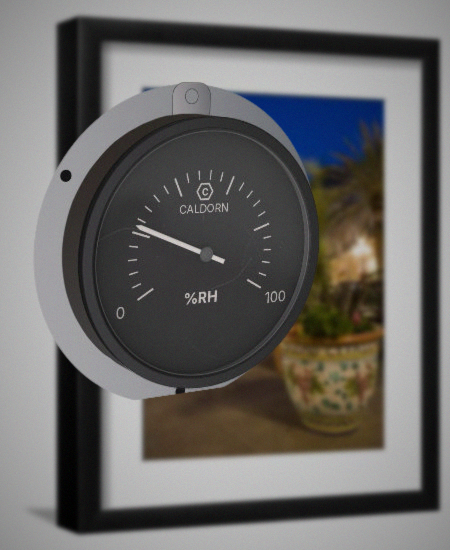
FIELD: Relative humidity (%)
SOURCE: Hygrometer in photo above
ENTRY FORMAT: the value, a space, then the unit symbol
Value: 22 %
